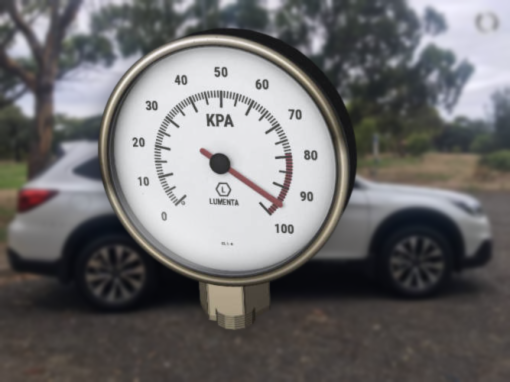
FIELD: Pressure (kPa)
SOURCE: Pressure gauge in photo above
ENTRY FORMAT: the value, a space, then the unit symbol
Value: 95 kPa
